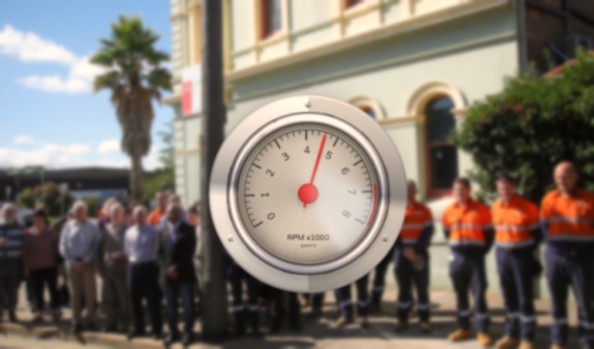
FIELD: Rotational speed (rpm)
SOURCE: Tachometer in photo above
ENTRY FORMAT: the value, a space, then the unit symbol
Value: 4600 rpm
